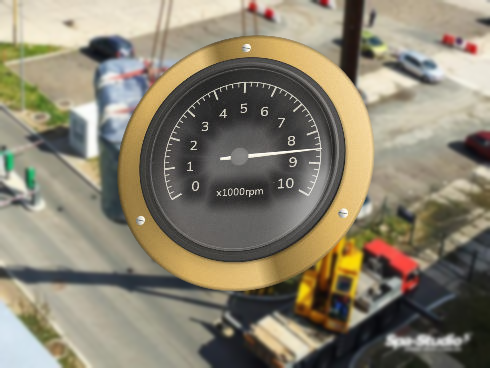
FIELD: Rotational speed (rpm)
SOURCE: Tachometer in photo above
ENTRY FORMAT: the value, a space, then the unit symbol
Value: 8600 rpm
